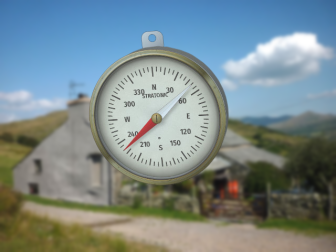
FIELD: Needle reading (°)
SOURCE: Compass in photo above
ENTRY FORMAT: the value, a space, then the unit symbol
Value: 230 °
